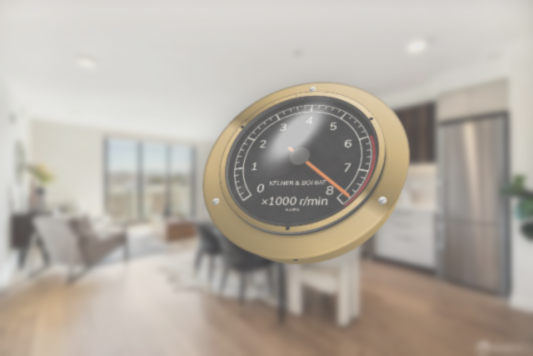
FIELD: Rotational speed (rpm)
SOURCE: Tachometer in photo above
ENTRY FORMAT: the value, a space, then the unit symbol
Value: 7800 rpm
